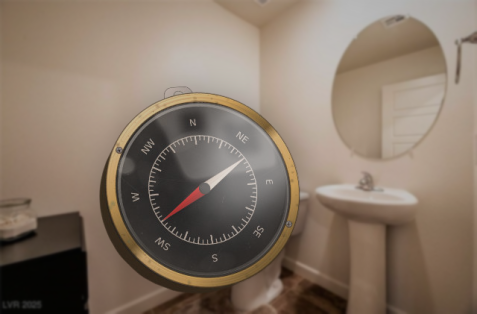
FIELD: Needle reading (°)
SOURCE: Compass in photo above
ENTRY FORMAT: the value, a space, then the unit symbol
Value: 240 °
